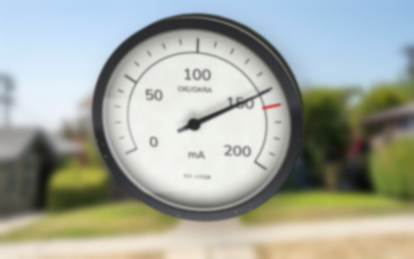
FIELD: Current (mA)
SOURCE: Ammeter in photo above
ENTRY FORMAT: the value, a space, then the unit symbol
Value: 150 mA
